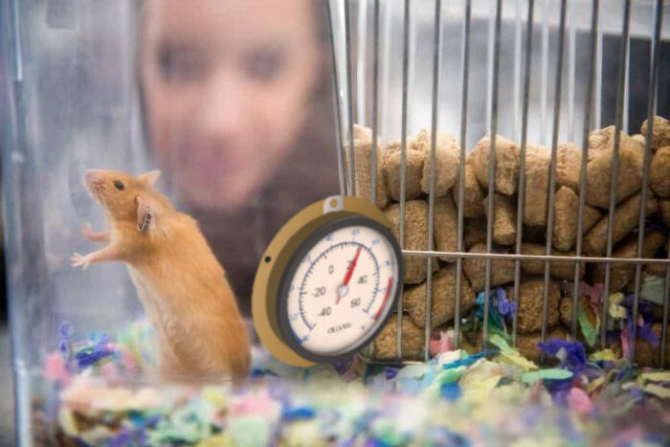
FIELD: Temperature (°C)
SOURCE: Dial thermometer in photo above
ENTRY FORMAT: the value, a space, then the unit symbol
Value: 20 °C
